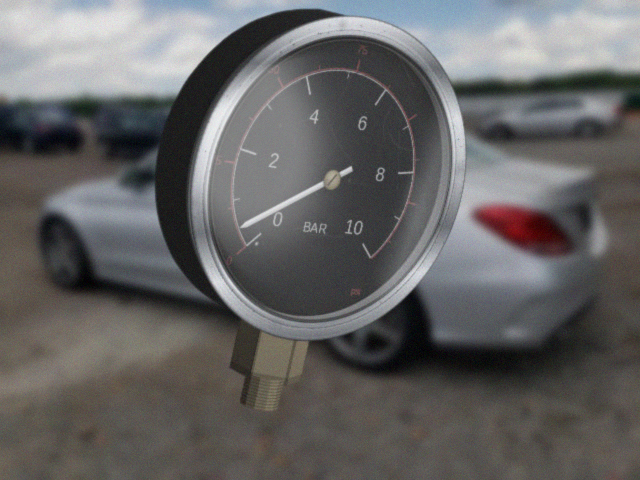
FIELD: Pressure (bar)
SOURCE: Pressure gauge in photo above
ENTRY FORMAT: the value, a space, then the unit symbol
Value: 0.5 bar
